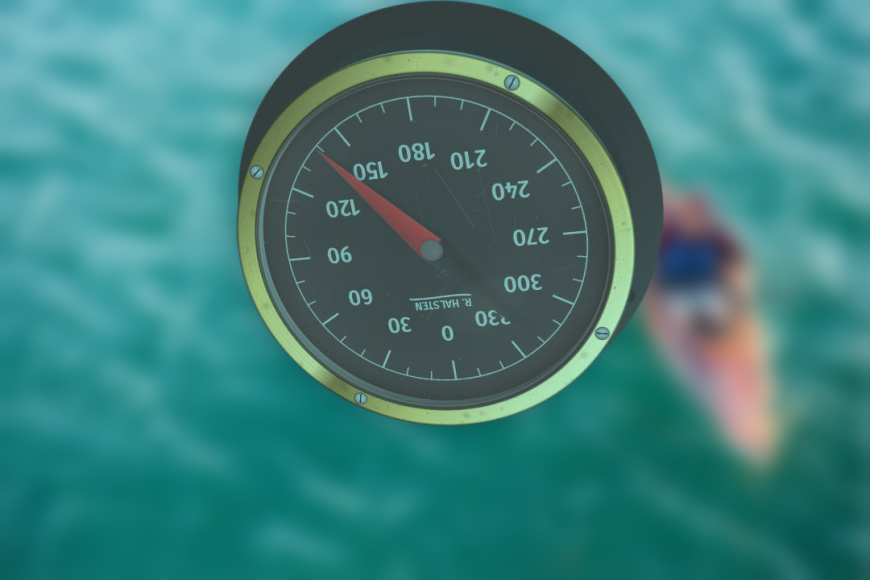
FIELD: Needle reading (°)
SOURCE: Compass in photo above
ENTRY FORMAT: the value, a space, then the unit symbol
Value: 140 °
